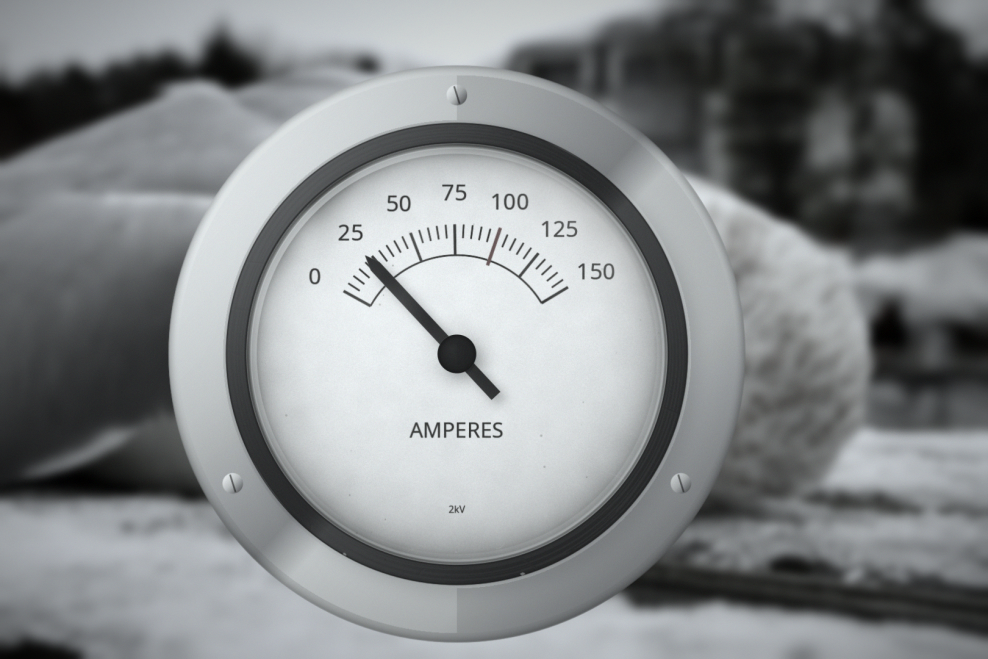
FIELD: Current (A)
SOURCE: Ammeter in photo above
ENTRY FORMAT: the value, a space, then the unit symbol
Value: 22.5 A
